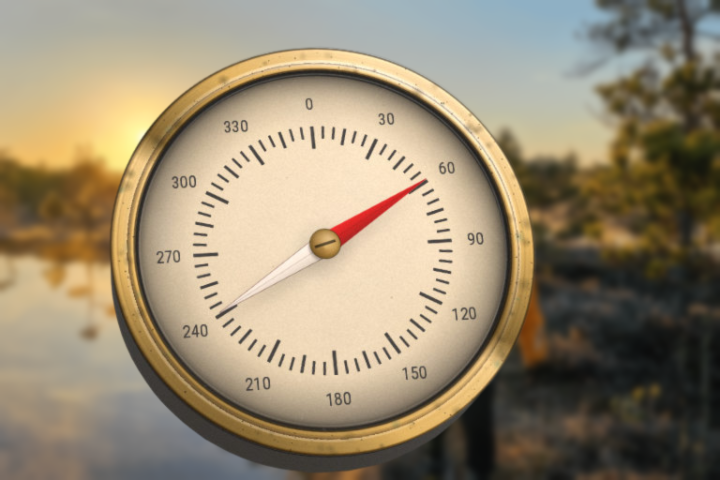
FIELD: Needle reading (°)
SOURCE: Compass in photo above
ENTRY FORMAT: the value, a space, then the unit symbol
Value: 60 °
